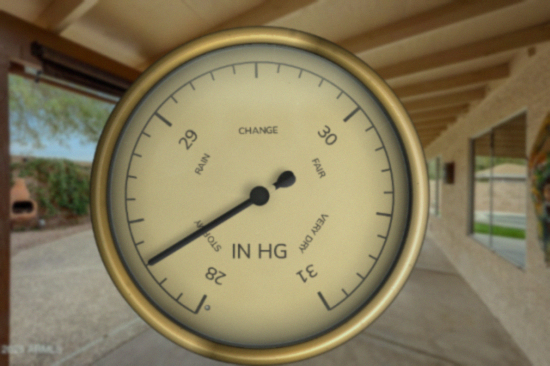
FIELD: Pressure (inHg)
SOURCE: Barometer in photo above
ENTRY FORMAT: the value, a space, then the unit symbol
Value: 28.3 inHg
